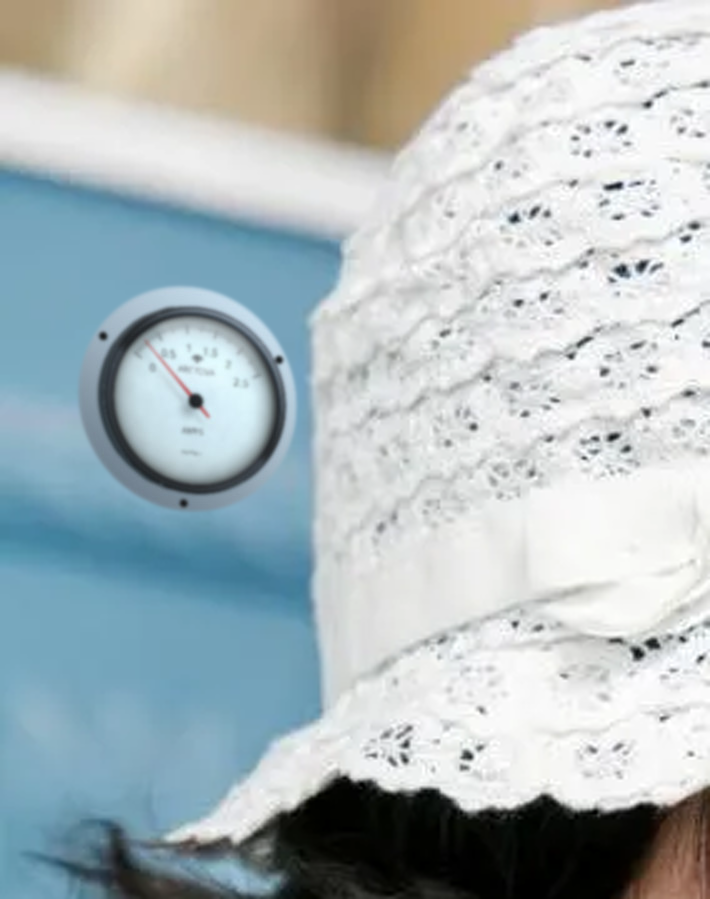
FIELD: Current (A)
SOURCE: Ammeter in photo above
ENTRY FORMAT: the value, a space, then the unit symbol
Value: 0.25 A
